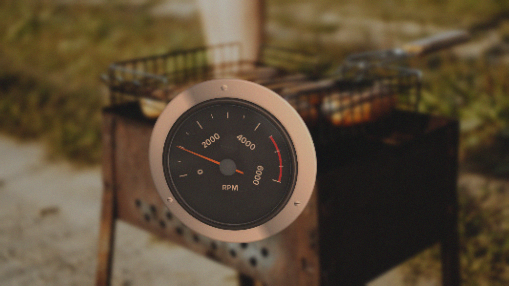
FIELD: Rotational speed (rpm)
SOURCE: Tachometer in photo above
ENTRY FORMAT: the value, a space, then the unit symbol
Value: 1000 rpm
